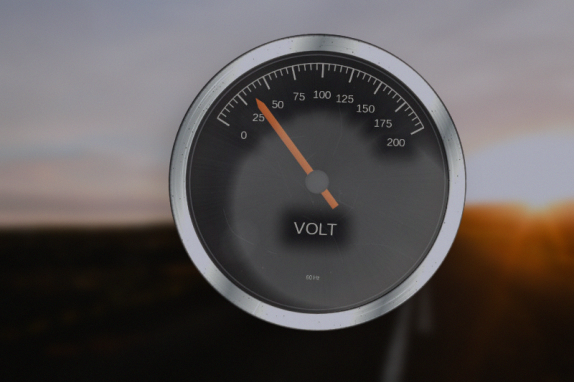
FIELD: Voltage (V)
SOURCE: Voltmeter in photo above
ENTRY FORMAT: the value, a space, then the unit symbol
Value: 35 V
